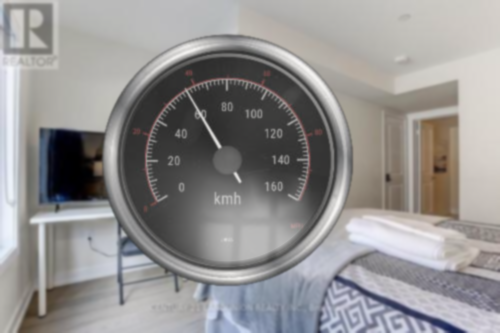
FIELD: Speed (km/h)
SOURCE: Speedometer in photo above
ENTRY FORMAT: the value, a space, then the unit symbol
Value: 60 km/h
